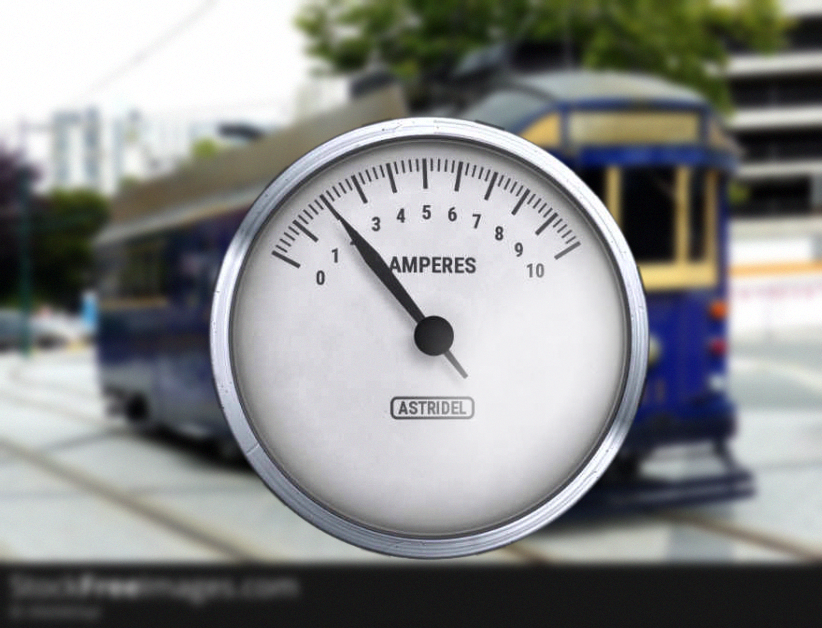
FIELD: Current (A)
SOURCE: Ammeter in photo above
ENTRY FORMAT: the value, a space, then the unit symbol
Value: 2 A
